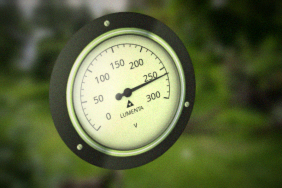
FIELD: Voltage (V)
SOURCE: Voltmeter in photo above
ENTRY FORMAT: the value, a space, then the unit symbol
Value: 260 V
